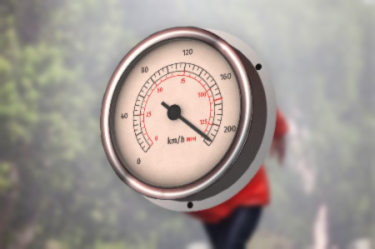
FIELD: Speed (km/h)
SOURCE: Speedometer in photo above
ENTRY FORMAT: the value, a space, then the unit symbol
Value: 215 km/h
